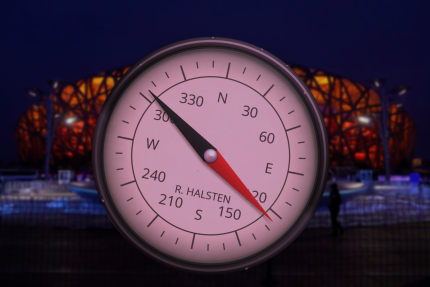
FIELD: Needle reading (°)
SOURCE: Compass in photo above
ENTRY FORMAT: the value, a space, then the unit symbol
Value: 125 °
